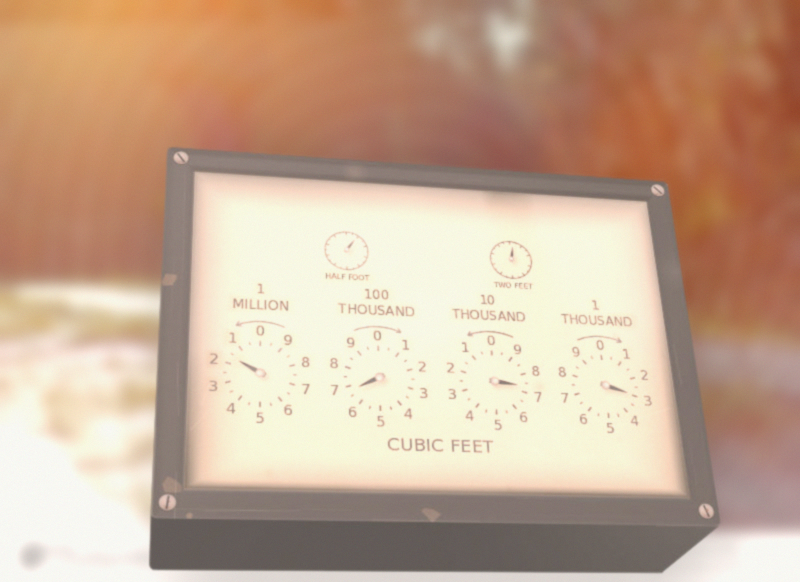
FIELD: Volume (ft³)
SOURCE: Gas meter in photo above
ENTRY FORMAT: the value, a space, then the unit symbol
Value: 167300 ft³
